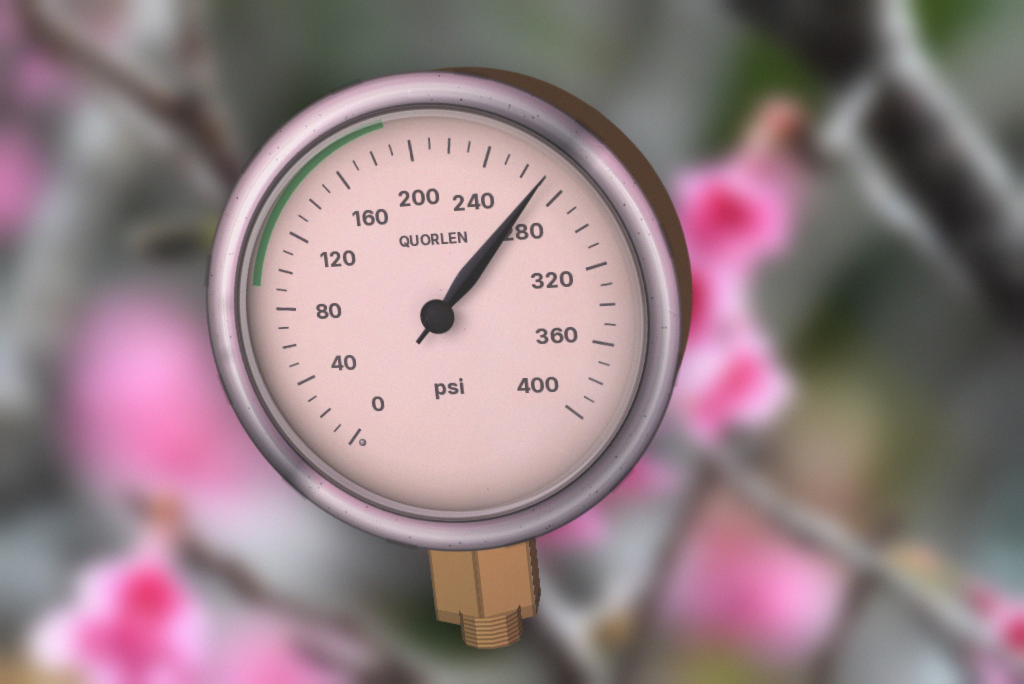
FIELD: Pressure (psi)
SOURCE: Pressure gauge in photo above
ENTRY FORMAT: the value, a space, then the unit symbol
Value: 270 psi
